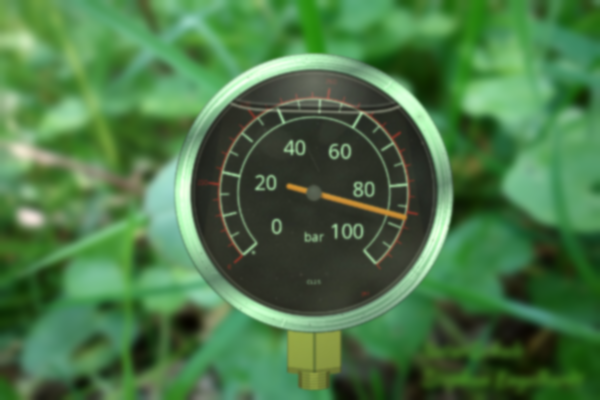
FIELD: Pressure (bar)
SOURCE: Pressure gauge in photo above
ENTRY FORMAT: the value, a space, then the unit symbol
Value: 87.5 bar
